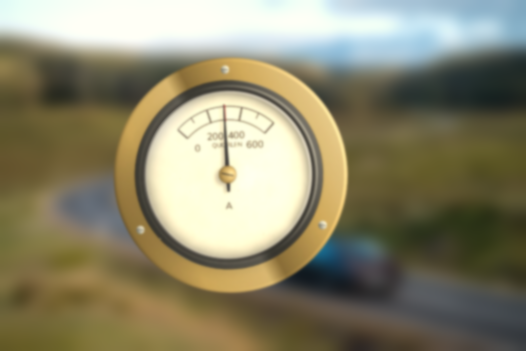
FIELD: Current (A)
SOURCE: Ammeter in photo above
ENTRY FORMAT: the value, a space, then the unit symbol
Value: 300 A
